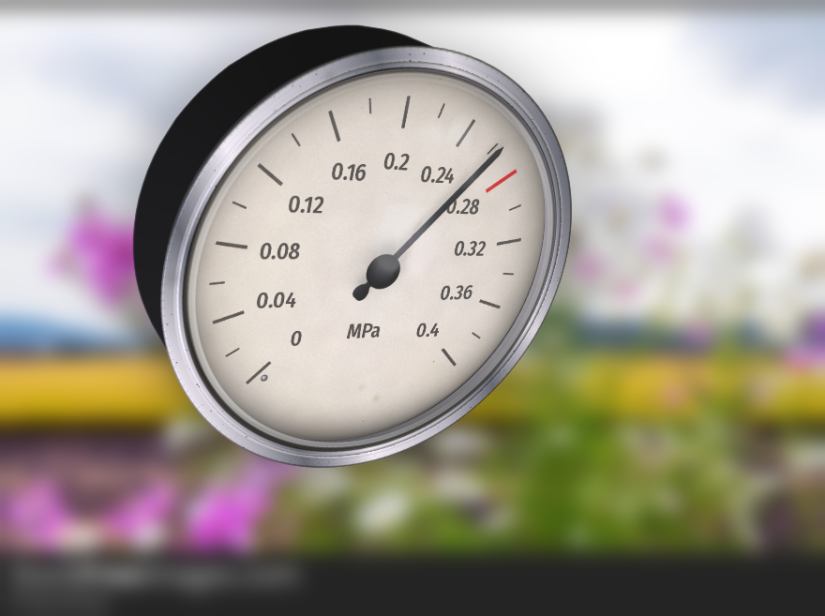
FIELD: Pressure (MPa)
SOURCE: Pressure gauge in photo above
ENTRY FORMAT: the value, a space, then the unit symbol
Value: 0.26 MPa
